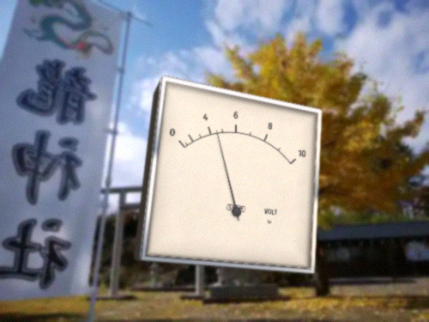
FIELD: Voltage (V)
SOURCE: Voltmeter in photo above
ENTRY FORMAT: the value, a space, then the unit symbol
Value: 4.5 V
